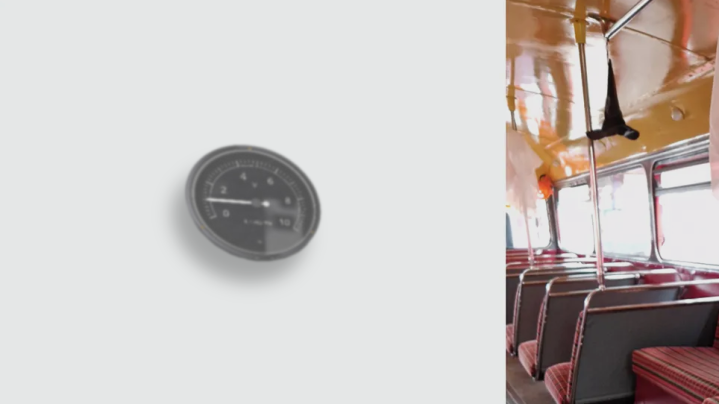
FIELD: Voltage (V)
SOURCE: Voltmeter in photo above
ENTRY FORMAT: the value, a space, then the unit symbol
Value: 1 V
